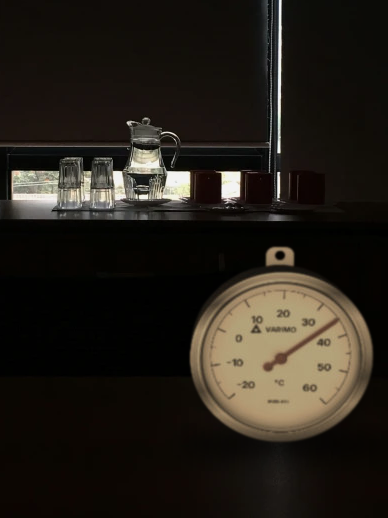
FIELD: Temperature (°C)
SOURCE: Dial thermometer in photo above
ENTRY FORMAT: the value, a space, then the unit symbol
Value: 35 °C
